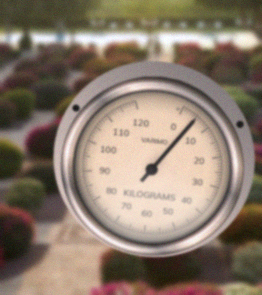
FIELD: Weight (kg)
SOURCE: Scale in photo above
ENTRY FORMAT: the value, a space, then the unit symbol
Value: 5 kg
